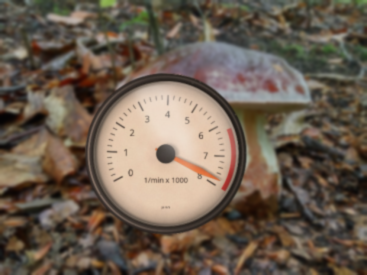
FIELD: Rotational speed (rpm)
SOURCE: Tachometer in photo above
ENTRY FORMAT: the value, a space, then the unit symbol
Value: 7800 rpm
